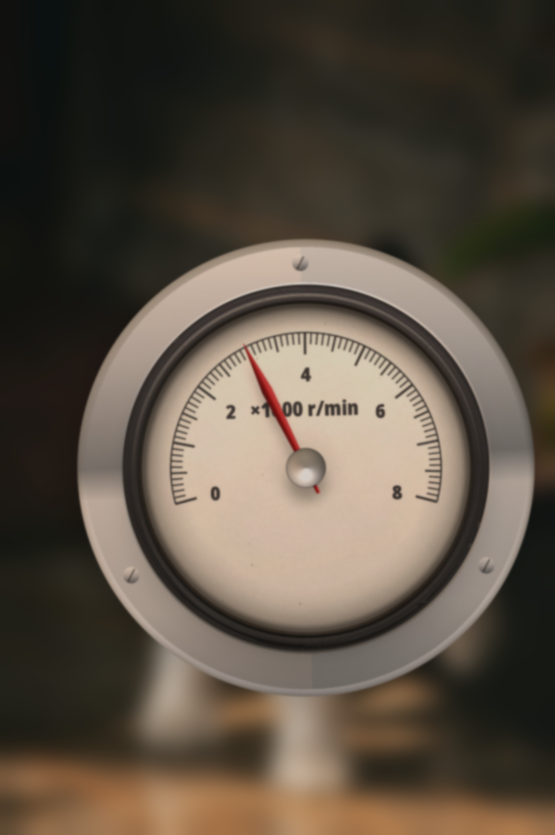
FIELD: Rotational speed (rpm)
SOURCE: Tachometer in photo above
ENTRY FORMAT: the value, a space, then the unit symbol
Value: 3000 rpm
